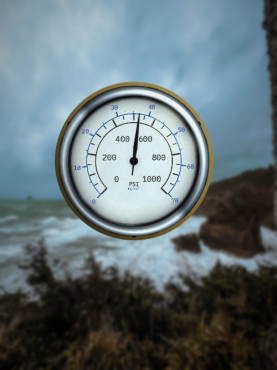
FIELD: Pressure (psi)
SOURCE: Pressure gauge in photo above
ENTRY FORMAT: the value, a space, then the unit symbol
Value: 525 psi
